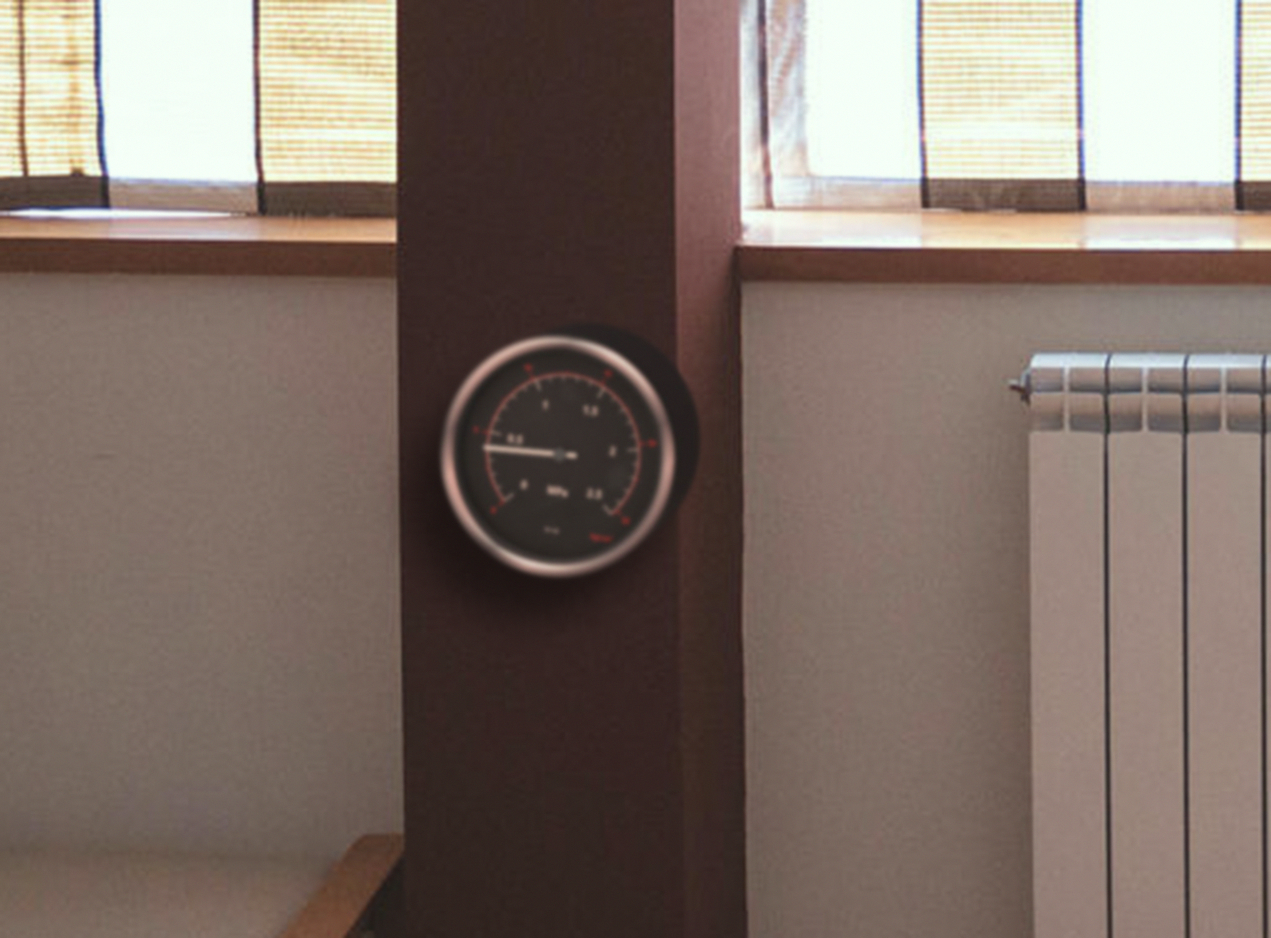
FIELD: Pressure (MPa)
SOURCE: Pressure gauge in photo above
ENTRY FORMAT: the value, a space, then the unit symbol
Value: 0.4 MPa
